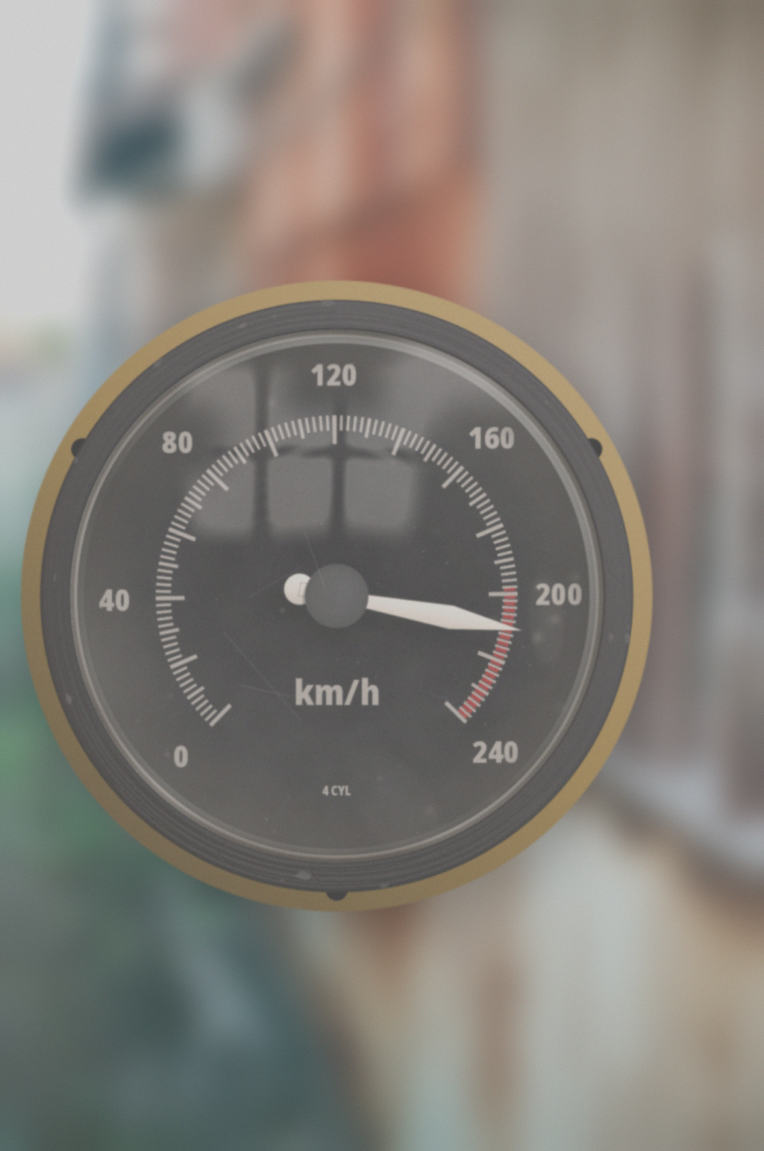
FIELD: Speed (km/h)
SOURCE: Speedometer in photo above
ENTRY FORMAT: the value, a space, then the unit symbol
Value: 210 km/h
